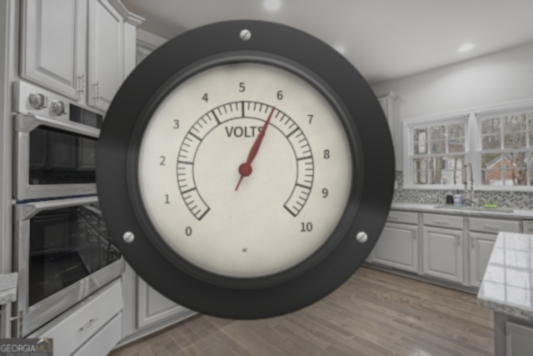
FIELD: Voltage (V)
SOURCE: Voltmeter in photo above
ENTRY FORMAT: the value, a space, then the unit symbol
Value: 6 V
